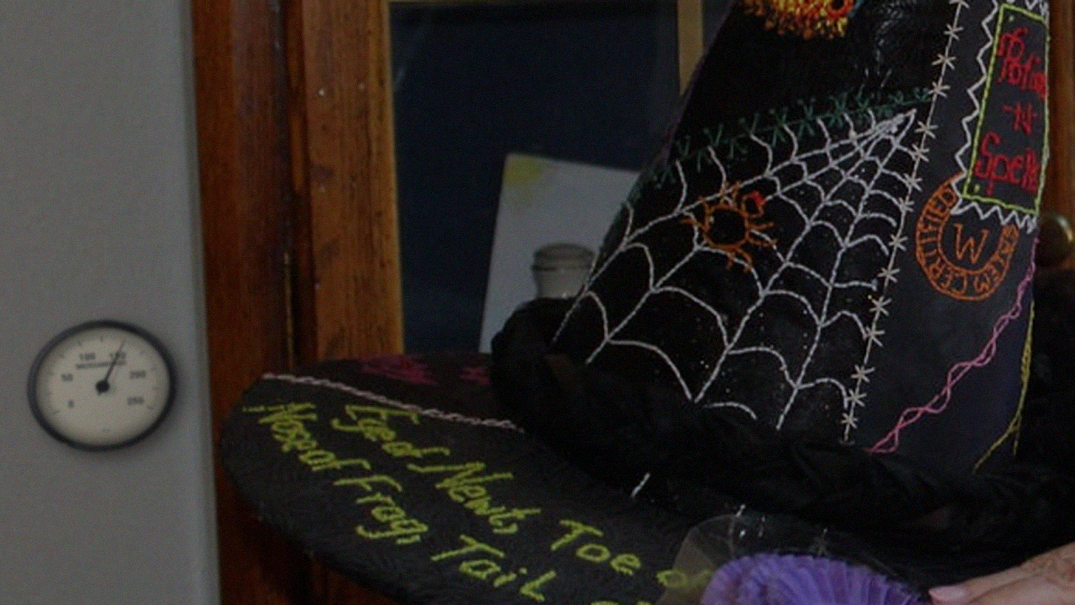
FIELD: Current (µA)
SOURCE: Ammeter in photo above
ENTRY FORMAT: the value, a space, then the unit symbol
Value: 150 µA
